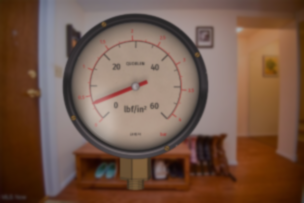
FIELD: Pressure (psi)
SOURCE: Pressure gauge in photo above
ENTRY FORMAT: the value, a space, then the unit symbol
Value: 5 psi
